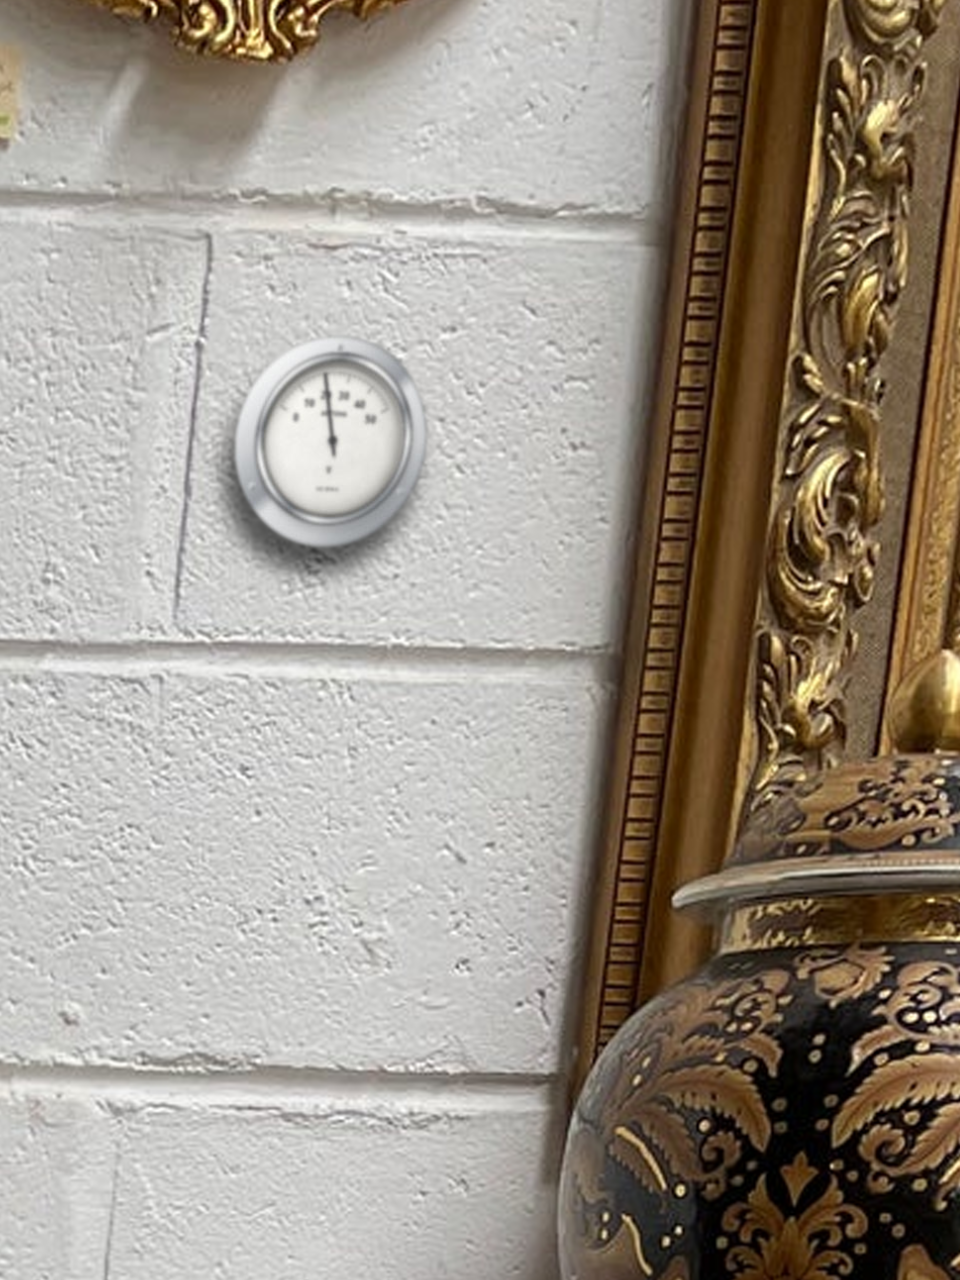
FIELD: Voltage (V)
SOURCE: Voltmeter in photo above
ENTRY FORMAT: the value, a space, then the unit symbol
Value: 20 V
